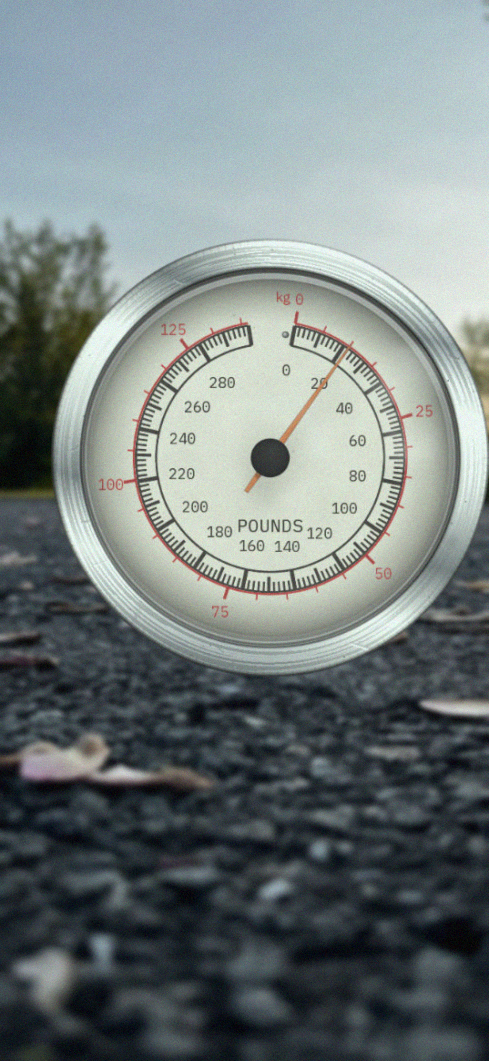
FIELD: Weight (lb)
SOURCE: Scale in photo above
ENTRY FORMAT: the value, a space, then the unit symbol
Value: 22 lb
